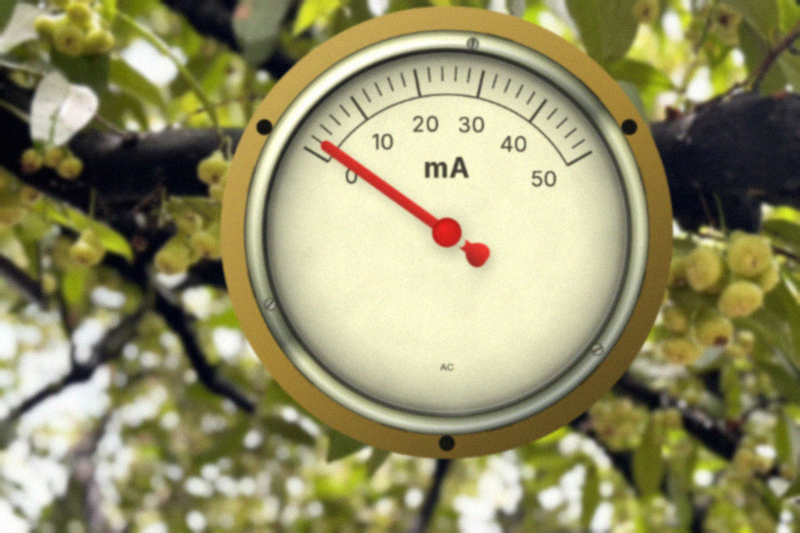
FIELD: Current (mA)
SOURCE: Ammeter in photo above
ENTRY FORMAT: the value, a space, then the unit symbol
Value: 2 mA
